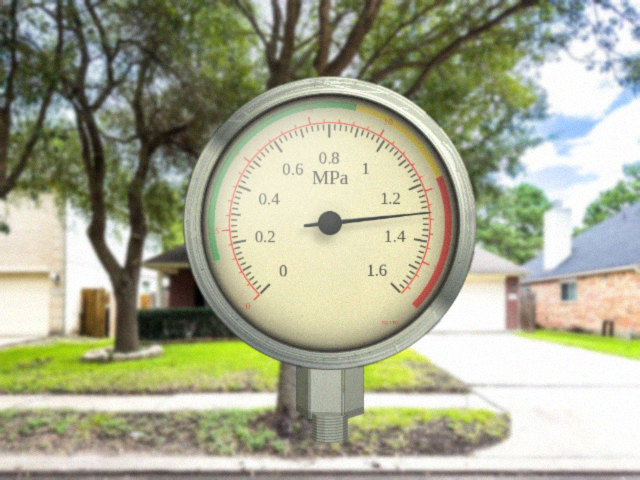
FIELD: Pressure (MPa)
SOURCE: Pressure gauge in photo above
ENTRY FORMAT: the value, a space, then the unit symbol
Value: 1.3 MPa
